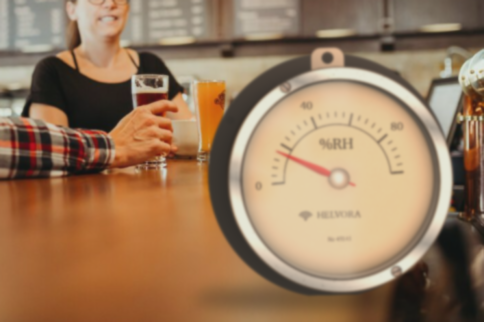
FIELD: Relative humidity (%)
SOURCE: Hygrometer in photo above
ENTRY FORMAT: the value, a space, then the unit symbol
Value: 16 %
